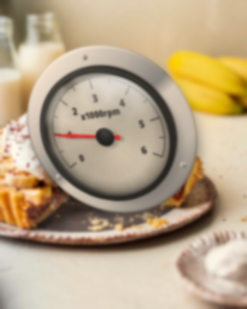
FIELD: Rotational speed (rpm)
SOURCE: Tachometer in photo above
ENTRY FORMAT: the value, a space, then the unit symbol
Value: 1000 rpm
